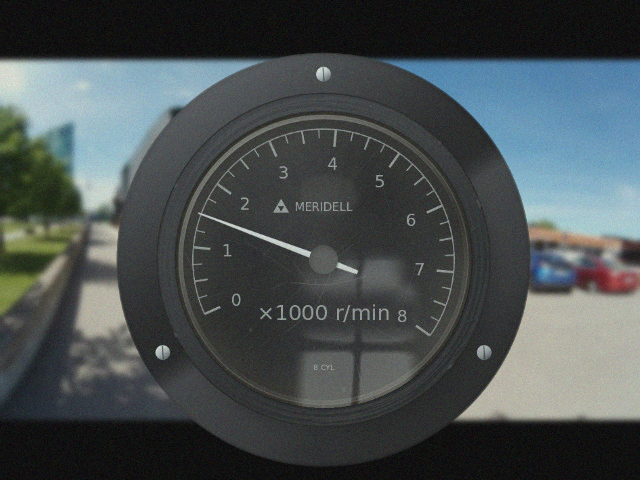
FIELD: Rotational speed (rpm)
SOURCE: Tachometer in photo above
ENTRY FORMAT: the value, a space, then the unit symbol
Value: 1500 rpm
